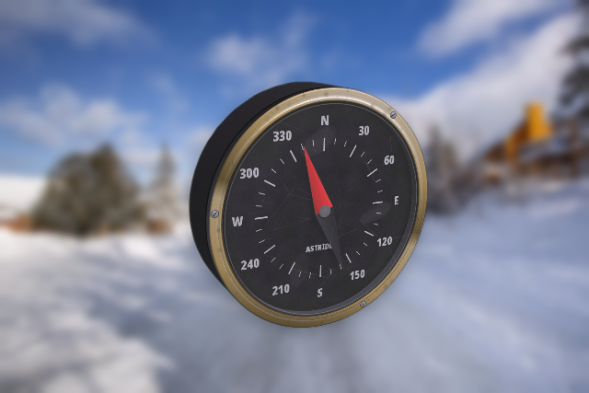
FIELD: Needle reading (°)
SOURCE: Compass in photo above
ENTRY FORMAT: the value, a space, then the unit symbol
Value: 340 °
